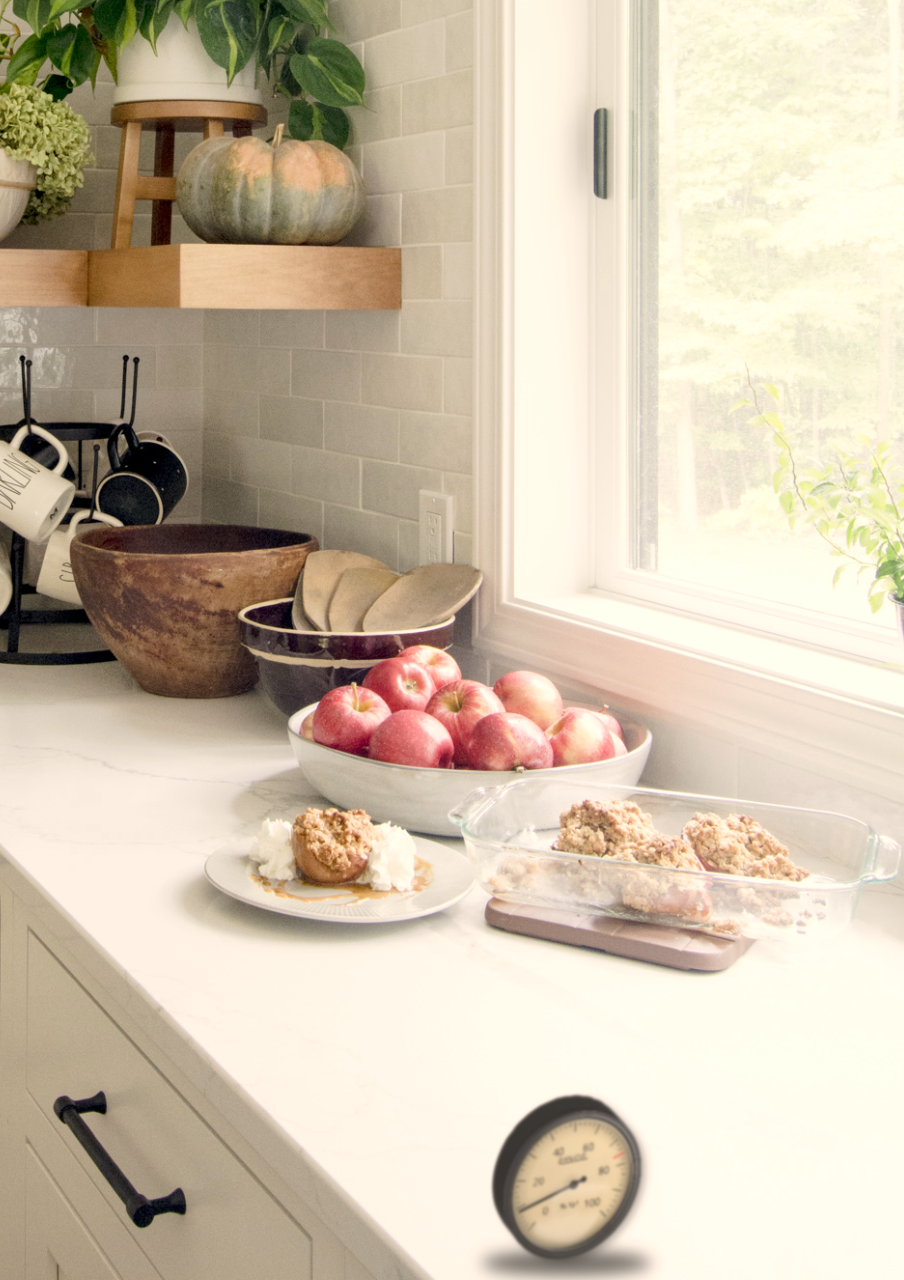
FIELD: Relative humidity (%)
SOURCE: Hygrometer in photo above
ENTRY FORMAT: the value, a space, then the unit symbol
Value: 10 %
